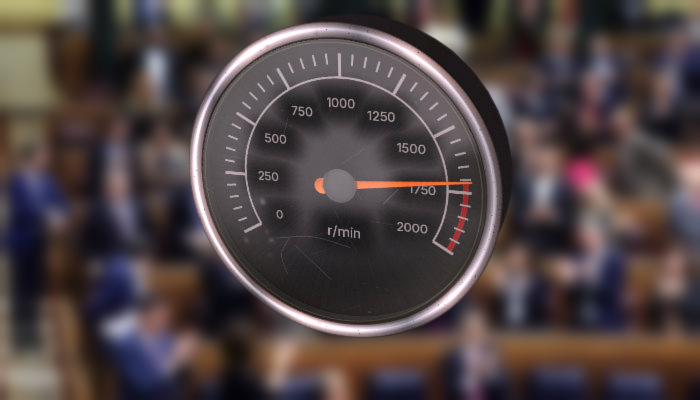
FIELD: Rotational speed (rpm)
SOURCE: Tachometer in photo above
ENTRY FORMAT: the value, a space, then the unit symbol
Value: 1700 rpm
